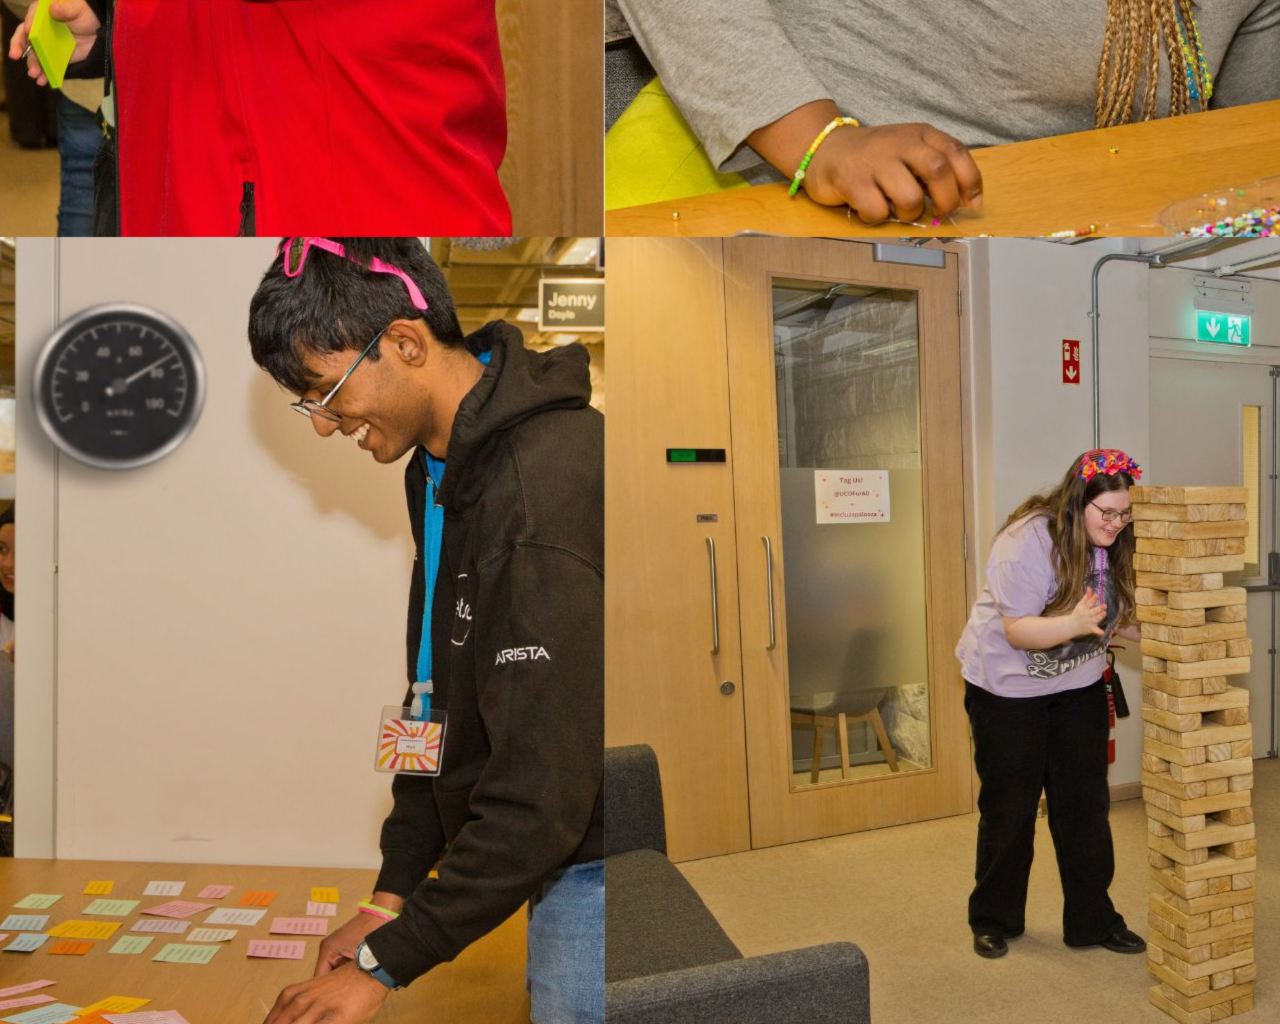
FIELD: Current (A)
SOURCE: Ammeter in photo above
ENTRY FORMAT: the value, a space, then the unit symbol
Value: 75 A
